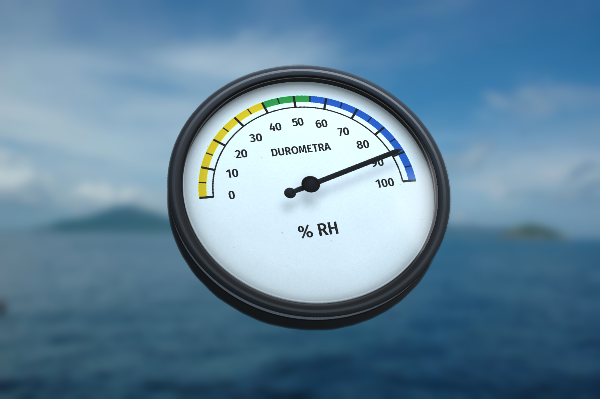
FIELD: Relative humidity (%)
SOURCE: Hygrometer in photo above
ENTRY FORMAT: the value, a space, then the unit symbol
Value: 90 %
